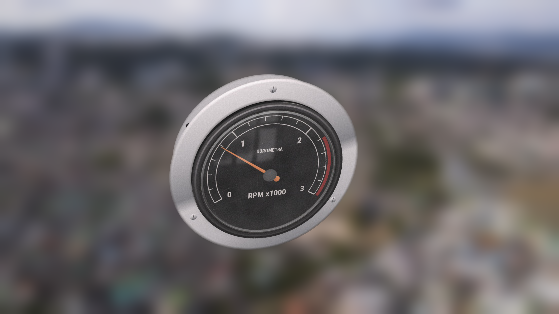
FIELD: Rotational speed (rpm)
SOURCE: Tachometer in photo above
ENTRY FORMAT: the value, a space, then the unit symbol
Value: 800 rpm
